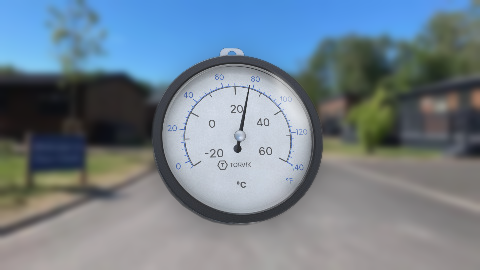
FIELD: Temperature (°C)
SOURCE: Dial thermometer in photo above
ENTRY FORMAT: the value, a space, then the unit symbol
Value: 25 °C
